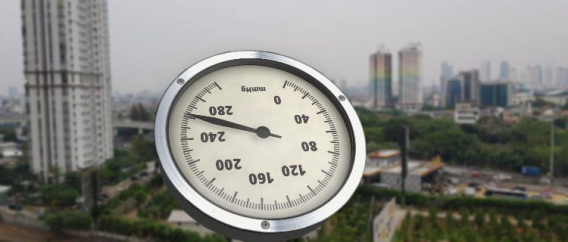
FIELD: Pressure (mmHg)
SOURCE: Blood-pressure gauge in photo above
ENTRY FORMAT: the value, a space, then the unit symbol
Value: 260 mmHg
